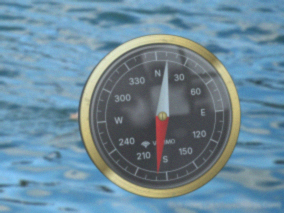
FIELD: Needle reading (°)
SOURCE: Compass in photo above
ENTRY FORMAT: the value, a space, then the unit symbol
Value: 190 °
